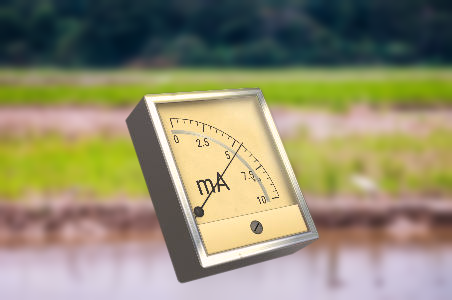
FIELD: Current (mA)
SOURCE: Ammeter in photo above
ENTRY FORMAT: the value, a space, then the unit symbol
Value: 5.5 mA
